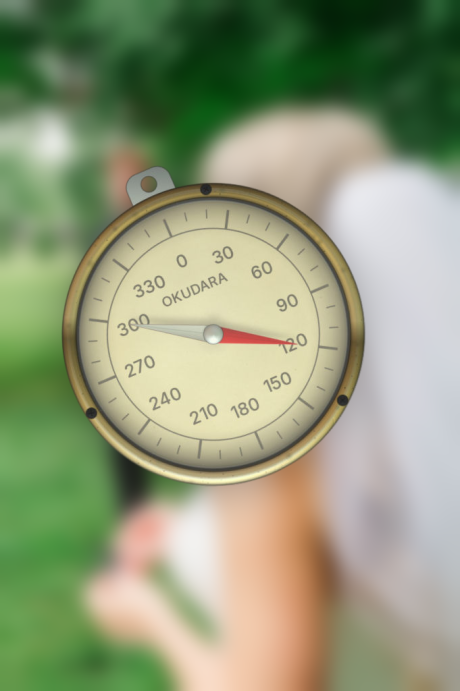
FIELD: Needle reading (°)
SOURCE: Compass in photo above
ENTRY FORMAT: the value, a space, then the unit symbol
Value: 120 °
